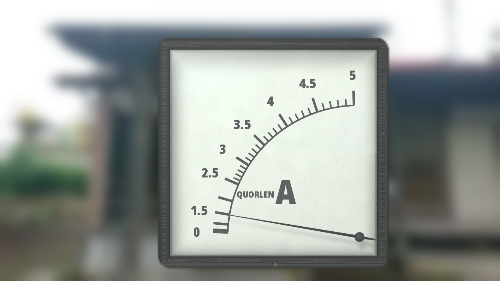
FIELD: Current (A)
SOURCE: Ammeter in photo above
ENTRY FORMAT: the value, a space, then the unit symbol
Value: 1.5 A
